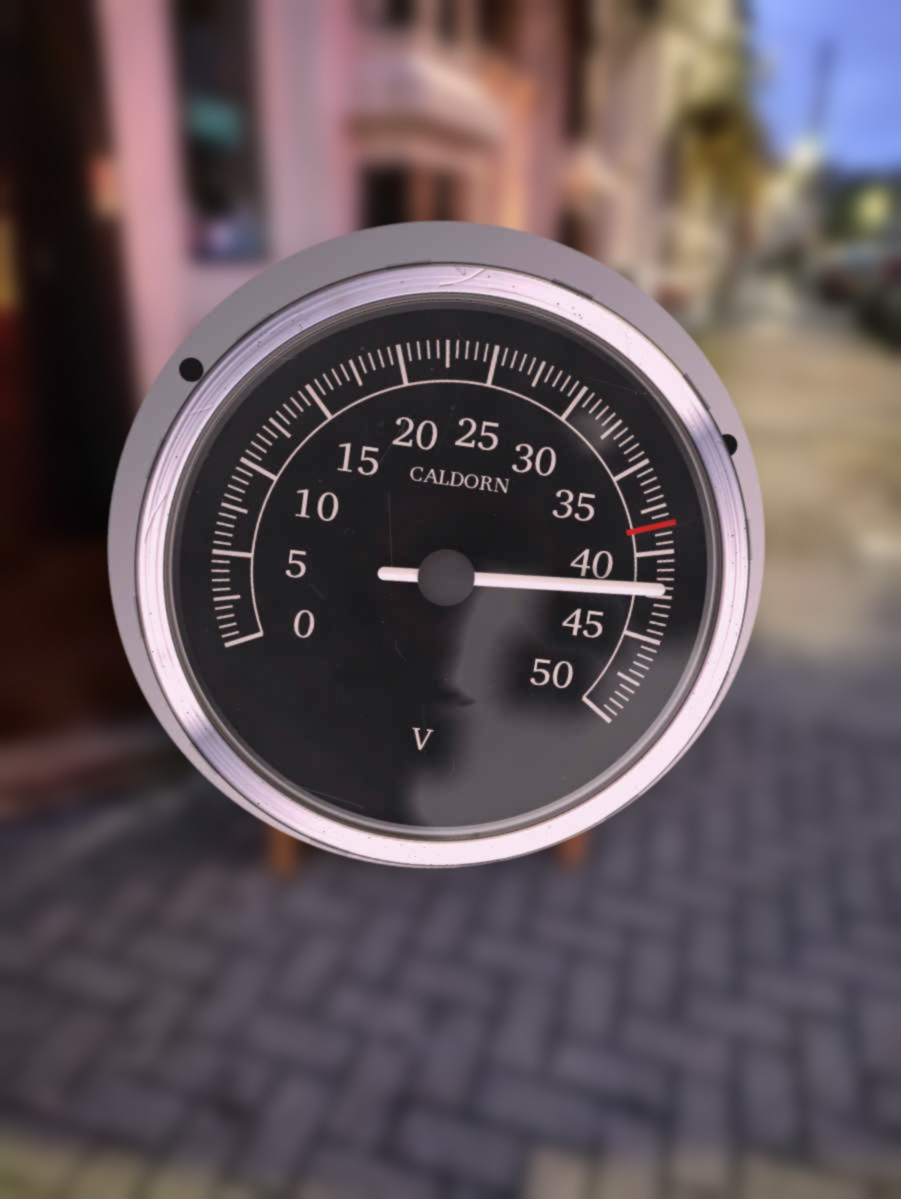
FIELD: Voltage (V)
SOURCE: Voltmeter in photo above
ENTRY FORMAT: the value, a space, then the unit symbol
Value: 42 V
